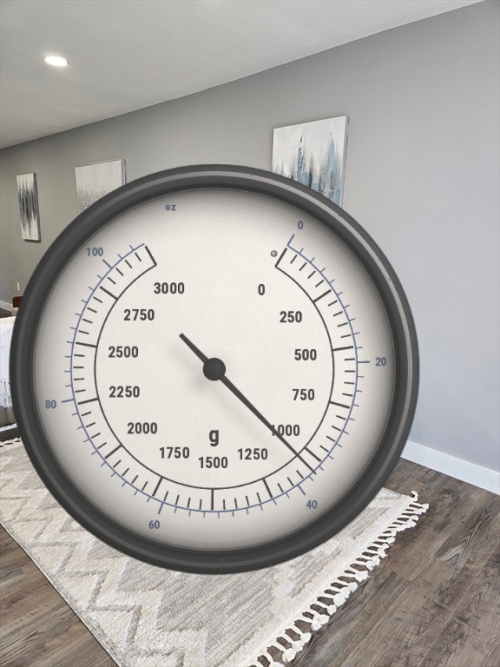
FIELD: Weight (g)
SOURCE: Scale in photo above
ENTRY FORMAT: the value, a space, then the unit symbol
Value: 1050 g
